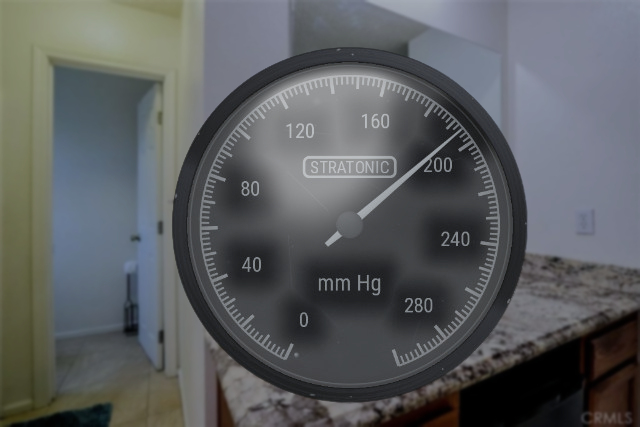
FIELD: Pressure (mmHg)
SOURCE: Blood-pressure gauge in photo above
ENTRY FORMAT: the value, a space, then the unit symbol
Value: 194 mmHg
